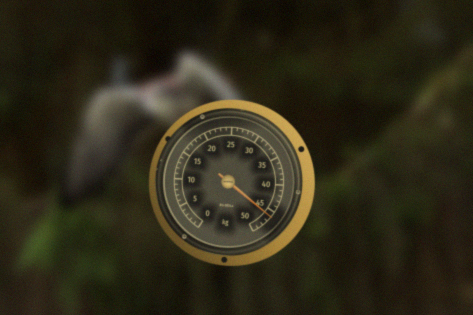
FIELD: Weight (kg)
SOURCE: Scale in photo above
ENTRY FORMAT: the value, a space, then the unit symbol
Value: 46 kg
